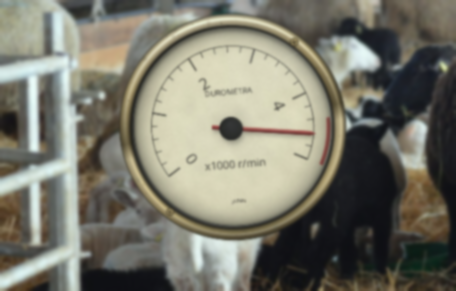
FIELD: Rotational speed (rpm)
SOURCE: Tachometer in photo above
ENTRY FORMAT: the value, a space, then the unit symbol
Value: 4600 rpm
